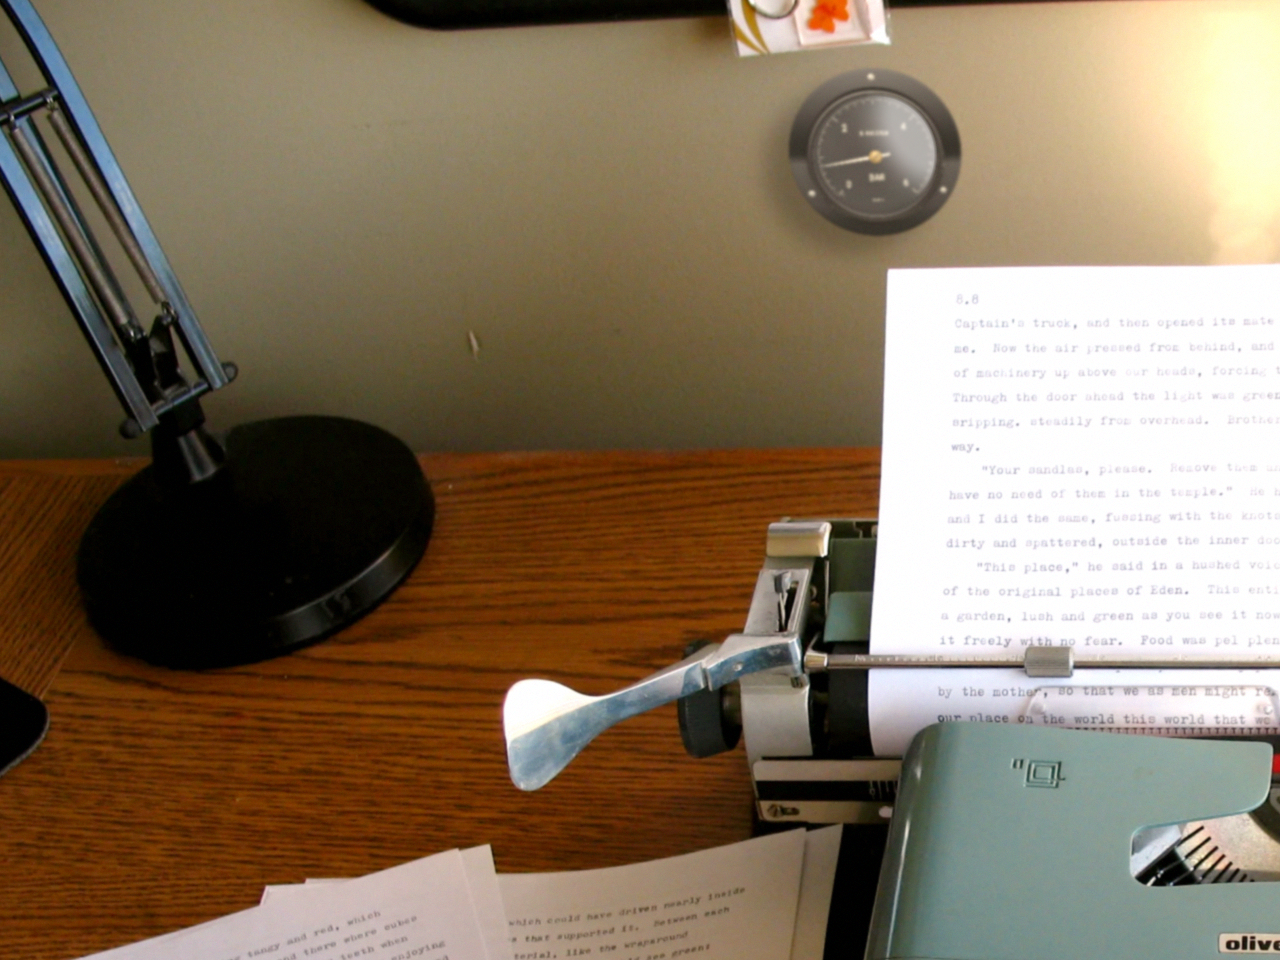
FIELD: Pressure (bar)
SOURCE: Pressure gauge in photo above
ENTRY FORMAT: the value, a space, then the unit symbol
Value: 0.8 bar
